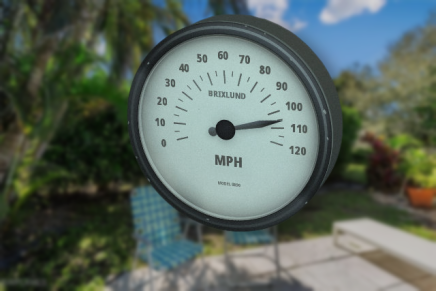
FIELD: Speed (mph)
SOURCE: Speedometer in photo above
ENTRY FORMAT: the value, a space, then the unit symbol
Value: 105 mph
